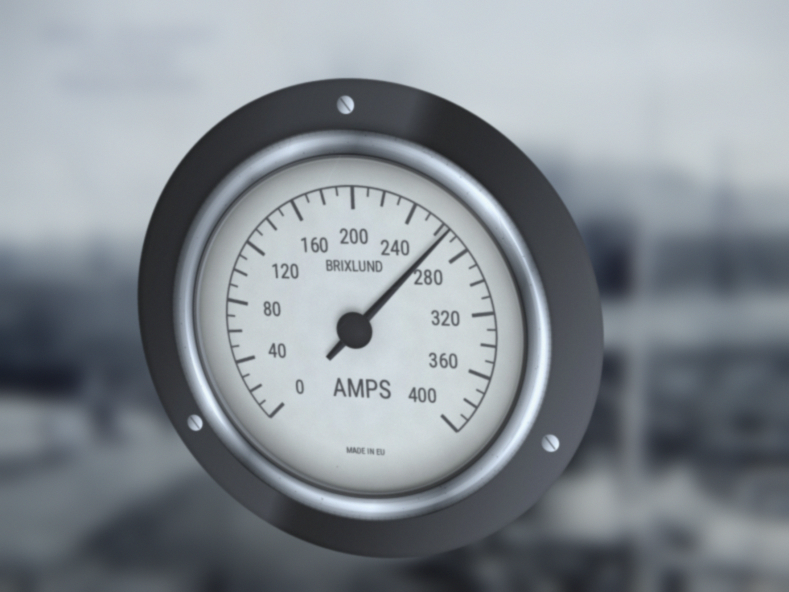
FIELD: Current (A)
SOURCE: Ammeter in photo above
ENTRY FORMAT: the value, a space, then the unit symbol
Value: 265 A
